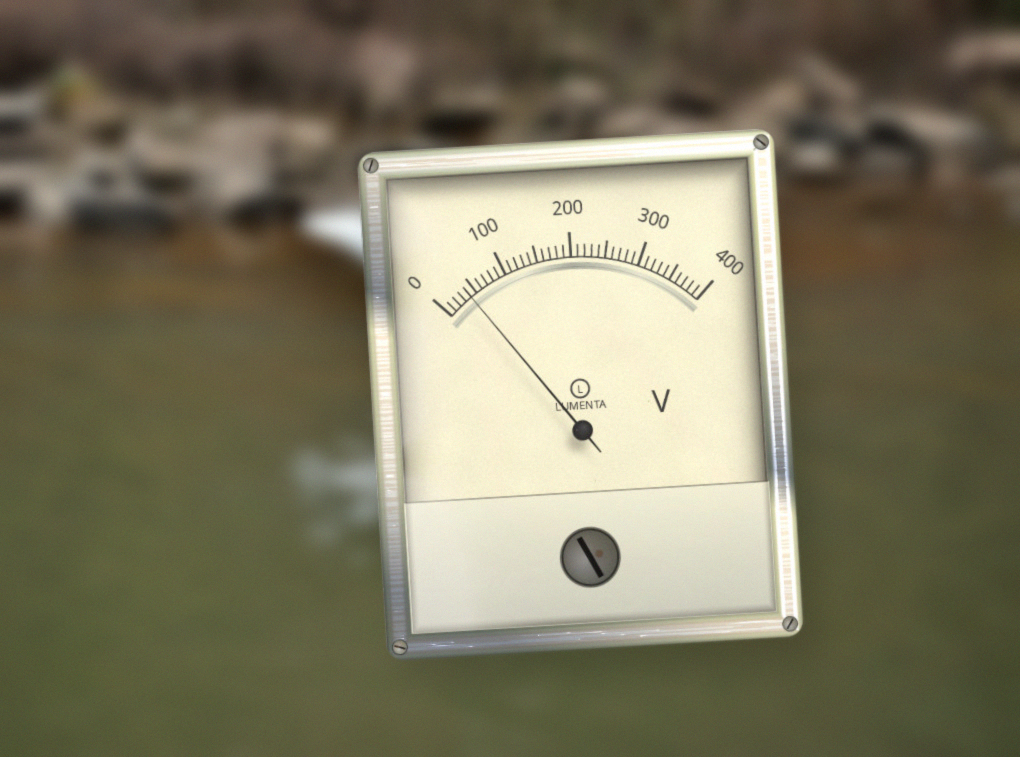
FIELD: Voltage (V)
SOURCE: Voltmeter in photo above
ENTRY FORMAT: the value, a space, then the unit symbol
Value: 40 V
